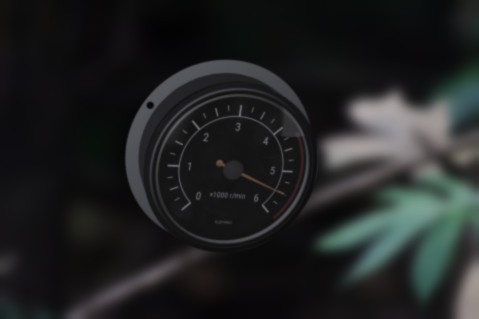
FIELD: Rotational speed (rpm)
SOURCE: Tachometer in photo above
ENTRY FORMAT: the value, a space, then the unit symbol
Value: 5500 rpm
